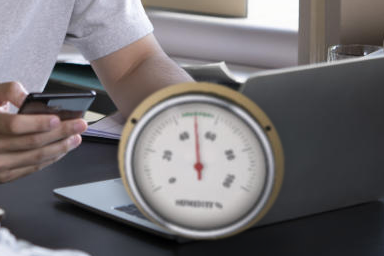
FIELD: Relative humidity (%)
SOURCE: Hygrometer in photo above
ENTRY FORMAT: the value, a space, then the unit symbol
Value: 50 %
